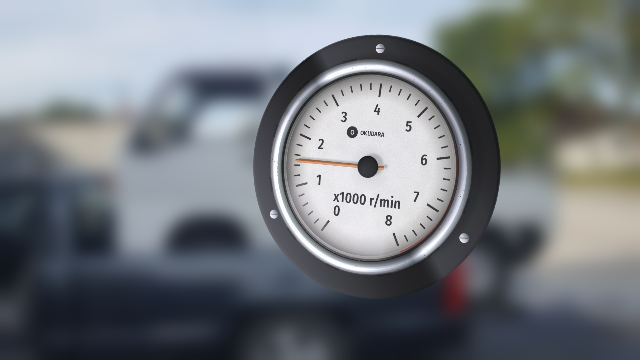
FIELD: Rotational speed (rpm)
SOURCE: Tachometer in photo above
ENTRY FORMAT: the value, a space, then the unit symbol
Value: 1500 rpm
